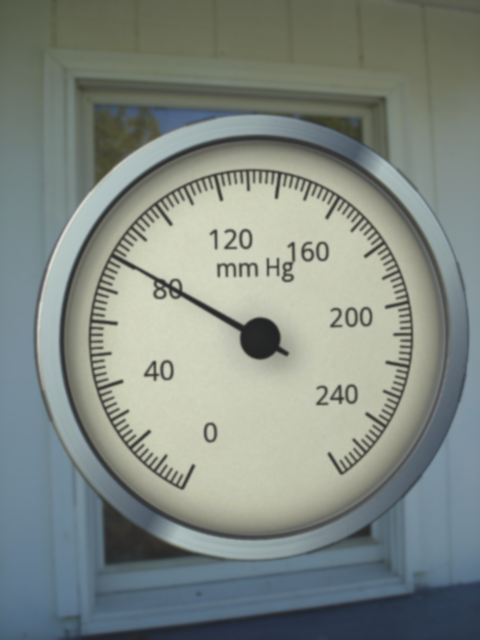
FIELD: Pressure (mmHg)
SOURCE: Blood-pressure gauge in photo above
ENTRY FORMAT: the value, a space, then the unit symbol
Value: 80 mmHg
